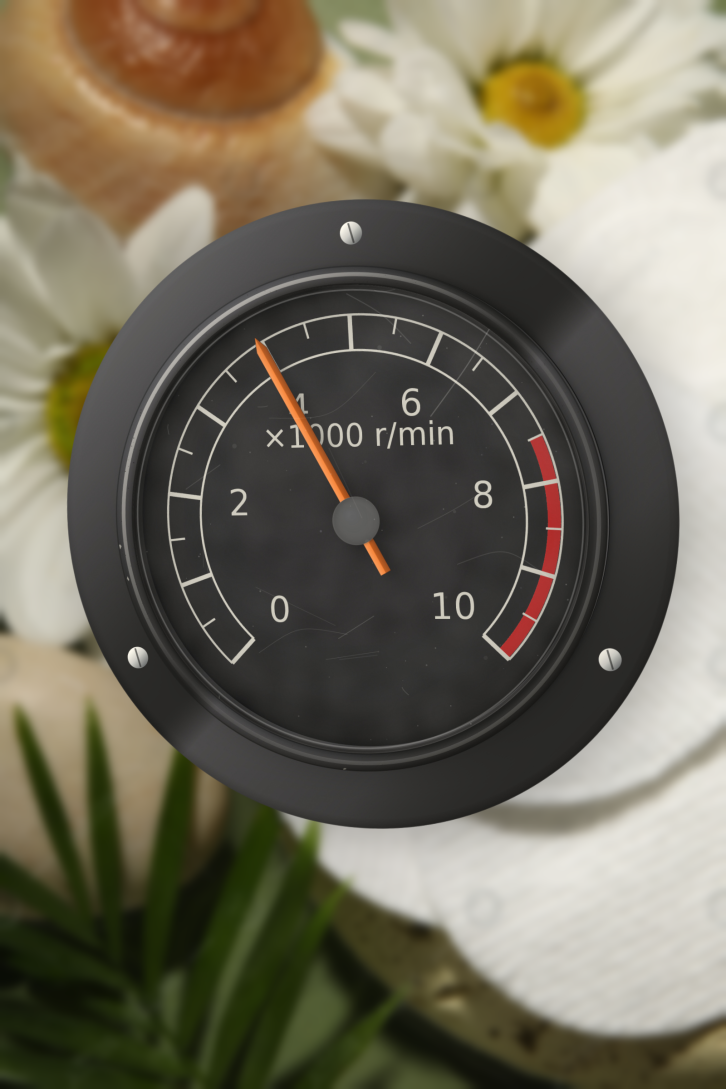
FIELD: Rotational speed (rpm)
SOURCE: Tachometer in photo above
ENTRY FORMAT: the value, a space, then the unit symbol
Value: 4000 rpm
